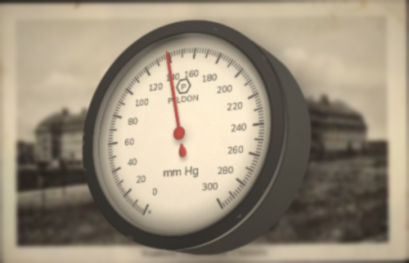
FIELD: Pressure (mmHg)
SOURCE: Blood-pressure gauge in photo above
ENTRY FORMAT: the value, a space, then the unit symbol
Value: 140 mmHg
